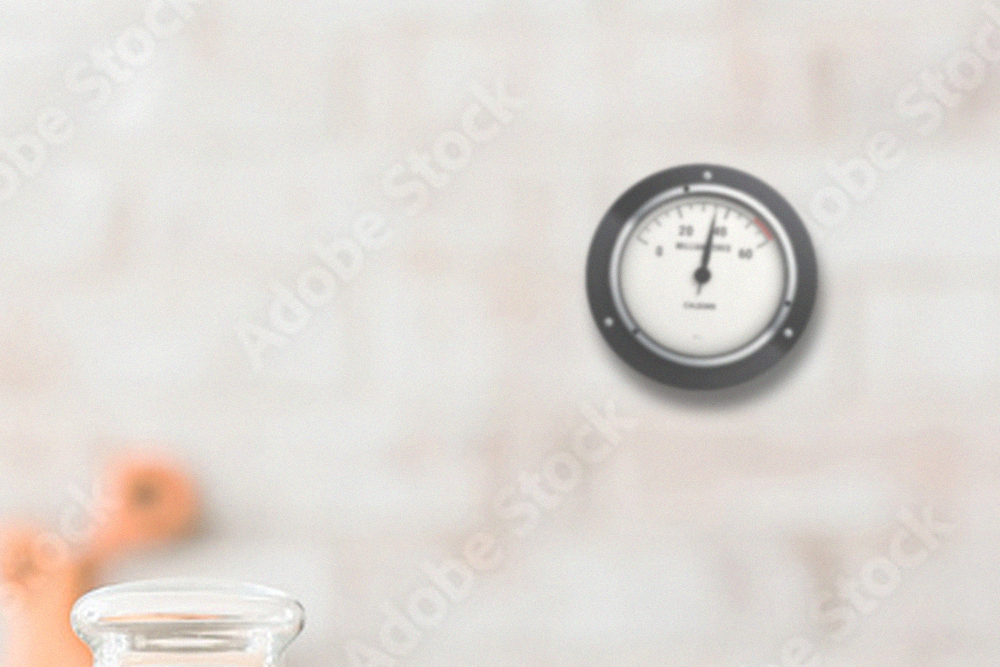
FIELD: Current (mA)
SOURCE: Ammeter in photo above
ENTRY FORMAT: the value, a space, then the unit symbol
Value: 35 mA
